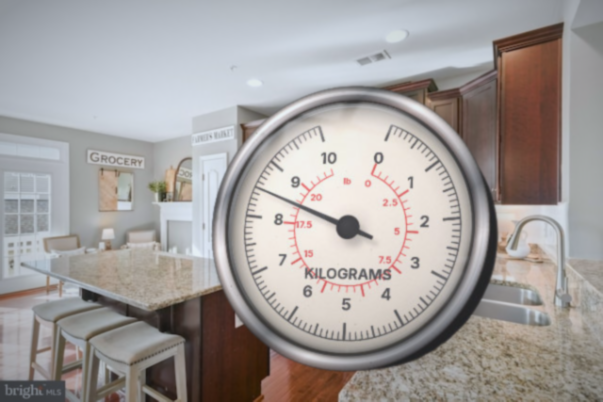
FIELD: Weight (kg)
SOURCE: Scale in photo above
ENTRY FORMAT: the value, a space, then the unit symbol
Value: 8.5 kg
